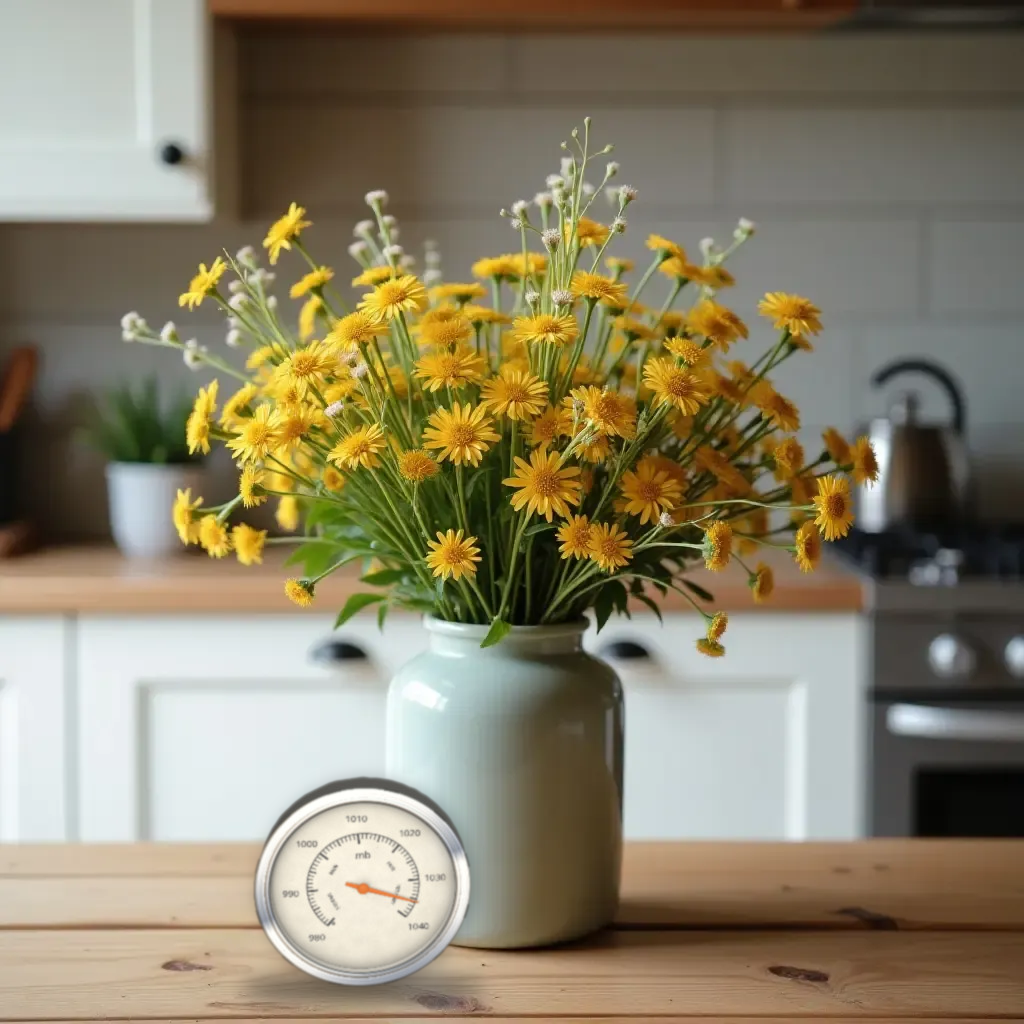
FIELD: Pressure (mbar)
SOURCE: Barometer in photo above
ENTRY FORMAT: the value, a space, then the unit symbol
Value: 1035 mbar
